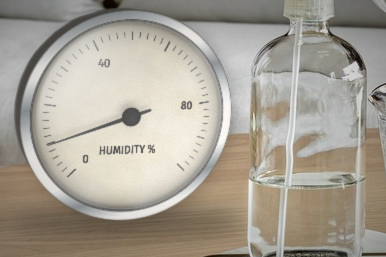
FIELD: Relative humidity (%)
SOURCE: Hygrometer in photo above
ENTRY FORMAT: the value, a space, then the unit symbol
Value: 10 %
